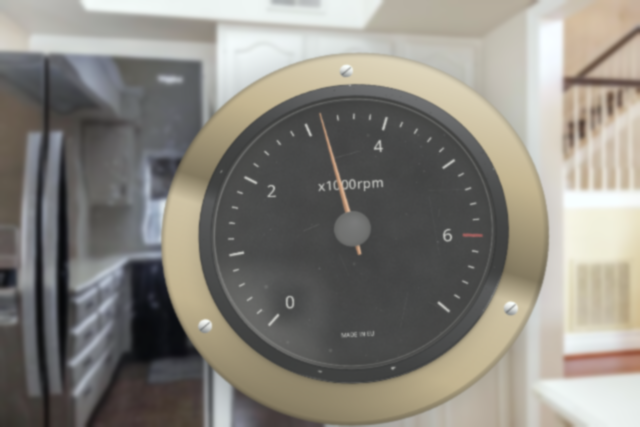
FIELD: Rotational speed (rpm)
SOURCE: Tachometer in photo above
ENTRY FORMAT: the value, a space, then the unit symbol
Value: 3200 rpm
